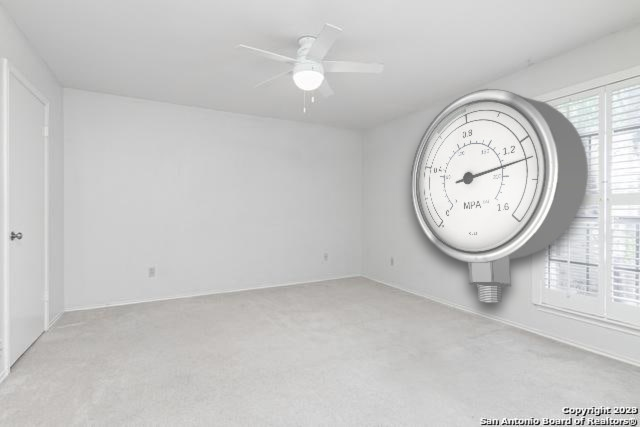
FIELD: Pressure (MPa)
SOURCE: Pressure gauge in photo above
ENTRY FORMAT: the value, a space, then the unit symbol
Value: 1.3 MPa
